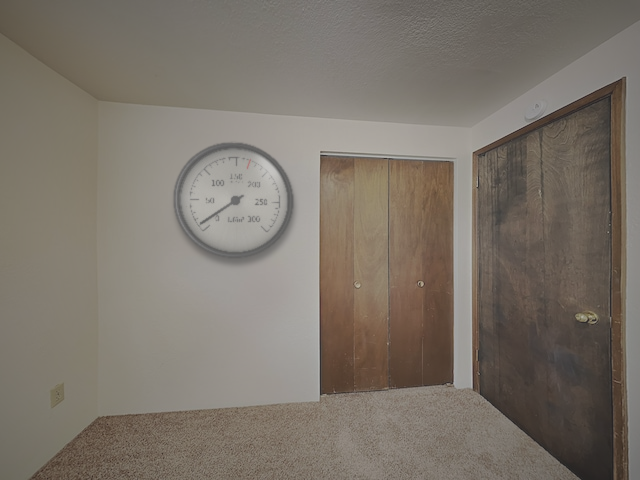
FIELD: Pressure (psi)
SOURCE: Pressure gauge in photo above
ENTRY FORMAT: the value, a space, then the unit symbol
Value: 10 psi
